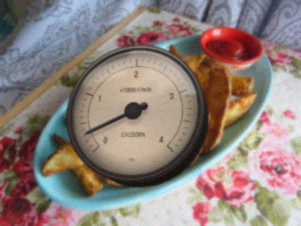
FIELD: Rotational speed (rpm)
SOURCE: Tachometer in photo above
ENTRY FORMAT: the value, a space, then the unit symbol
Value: 300 rpm
